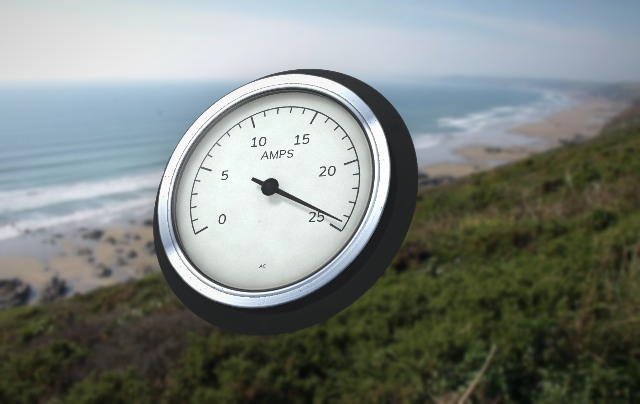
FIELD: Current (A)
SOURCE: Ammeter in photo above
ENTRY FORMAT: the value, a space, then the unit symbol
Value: 24.5 A
